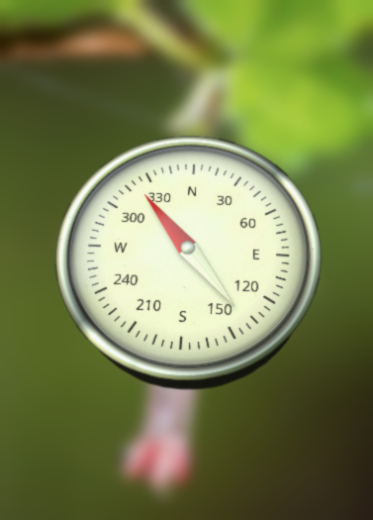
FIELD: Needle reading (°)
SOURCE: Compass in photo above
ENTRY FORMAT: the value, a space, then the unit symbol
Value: 320 °
